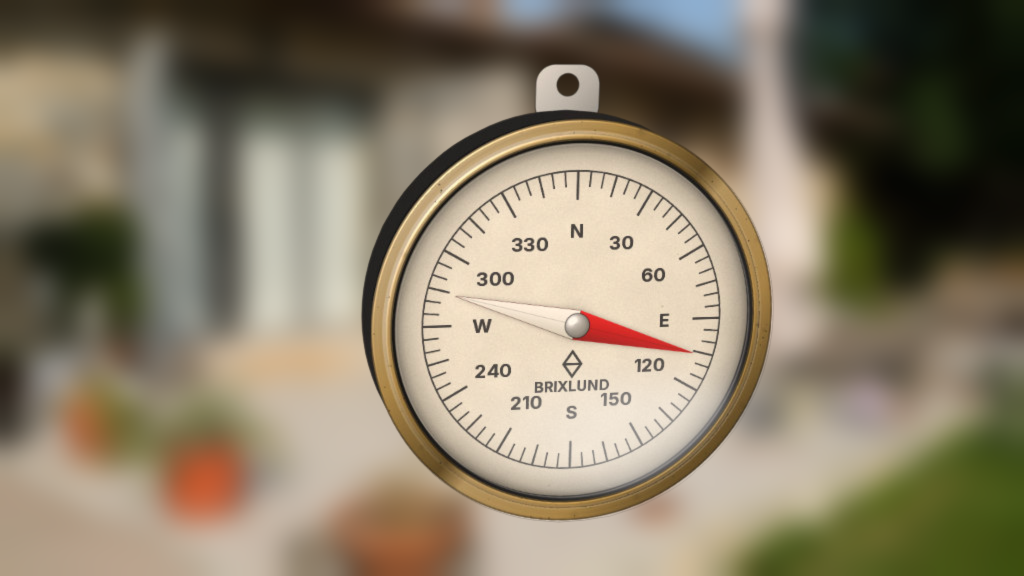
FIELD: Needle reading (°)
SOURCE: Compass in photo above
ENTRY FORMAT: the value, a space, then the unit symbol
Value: 105 °
